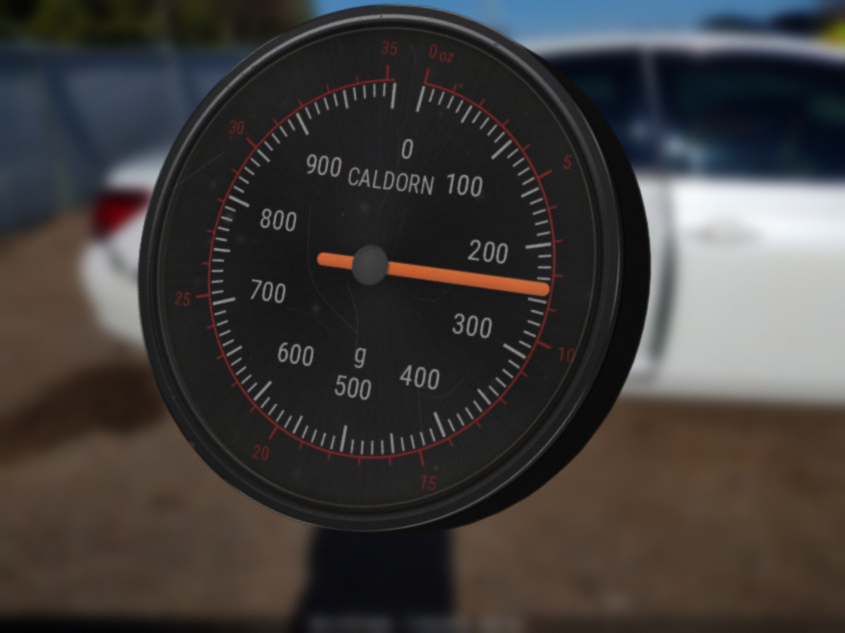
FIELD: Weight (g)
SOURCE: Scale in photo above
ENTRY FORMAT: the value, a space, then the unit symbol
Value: 240 g
